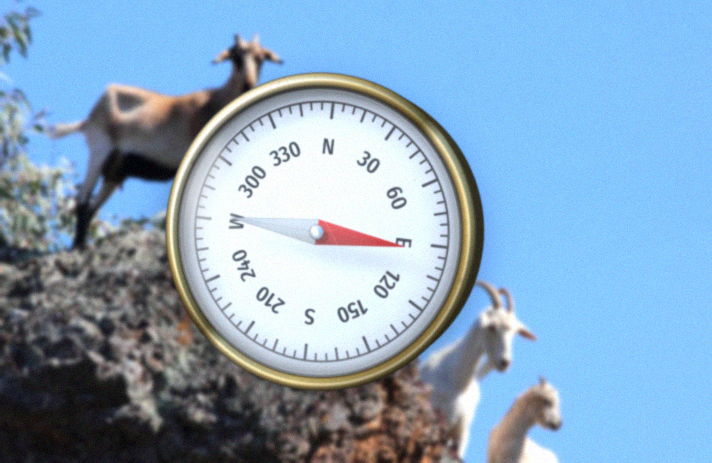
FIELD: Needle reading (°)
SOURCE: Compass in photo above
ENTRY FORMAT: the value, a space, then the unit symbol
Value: 92.5 °
